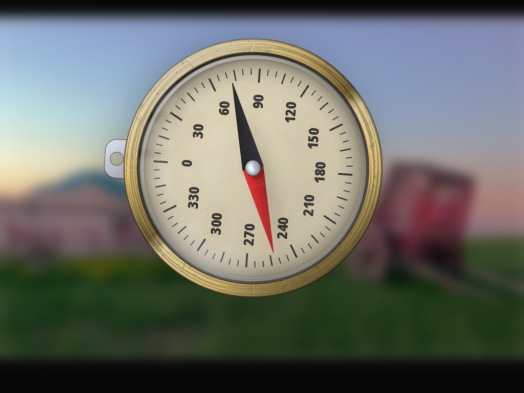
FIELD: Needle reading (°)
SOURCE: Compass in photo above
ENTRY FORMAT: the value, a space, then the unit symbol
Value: 252.5 °
